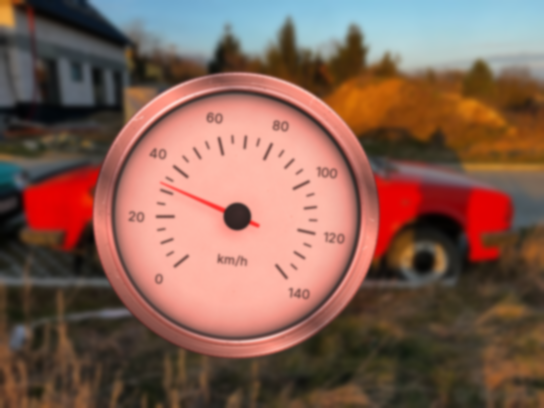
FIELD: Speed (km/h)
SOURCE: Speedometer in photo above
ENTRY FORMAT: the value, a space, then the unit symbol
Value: 32.5 km/h
